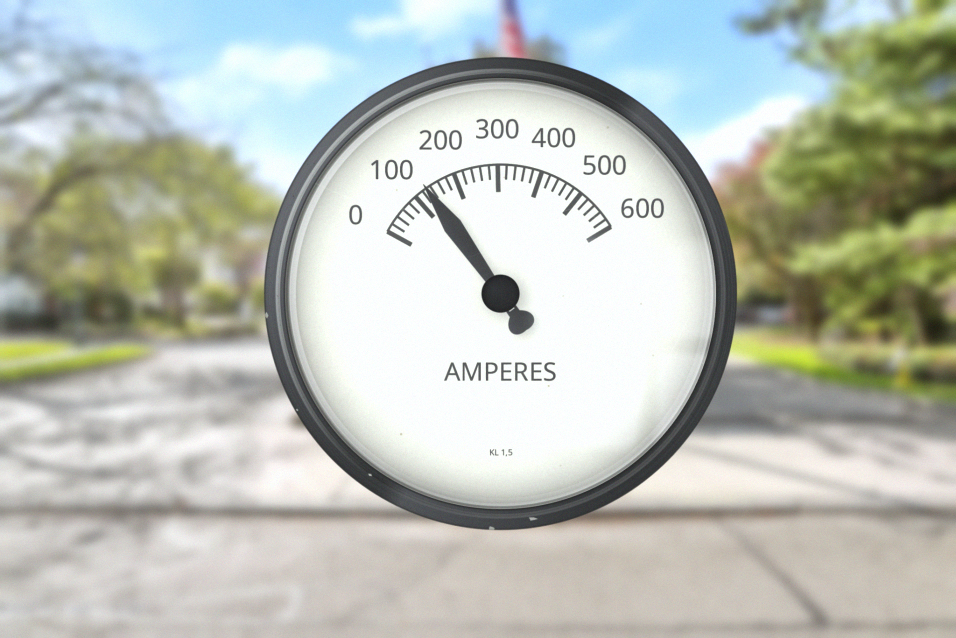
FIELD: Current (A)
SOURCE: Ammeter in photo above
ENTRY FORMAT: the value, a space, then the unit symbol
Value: 130 A
